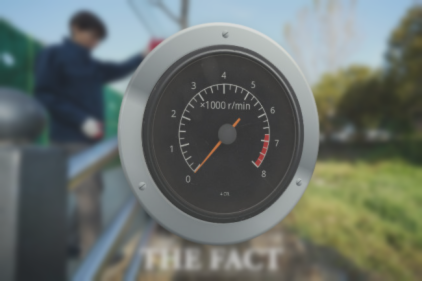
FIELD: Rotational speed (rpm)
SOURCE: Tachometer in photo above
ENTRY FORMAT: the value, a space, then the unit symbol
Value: 0 rpm
